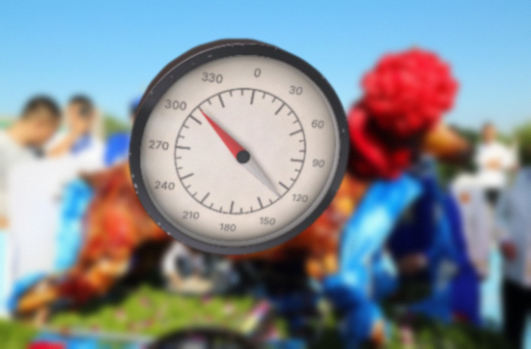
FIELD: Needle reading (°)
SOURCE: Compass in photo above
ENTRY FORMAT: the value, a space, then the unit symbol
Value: 310 °
